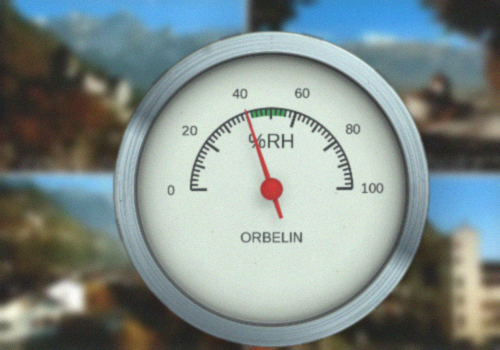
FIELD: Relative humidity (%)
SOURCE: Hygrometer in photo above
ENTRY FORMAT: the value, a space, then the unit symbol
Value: 40 %
